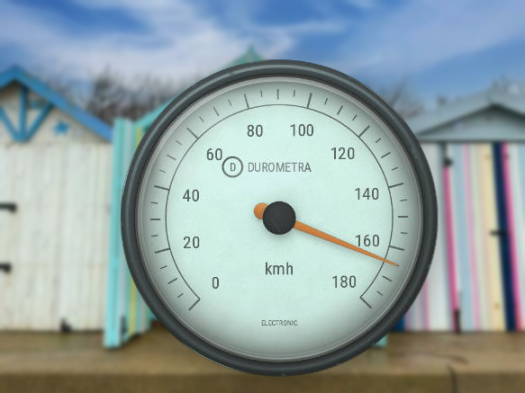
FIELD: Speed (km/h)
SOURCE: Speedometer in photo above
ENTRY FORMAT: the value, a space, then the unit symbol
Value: 165 km/h
